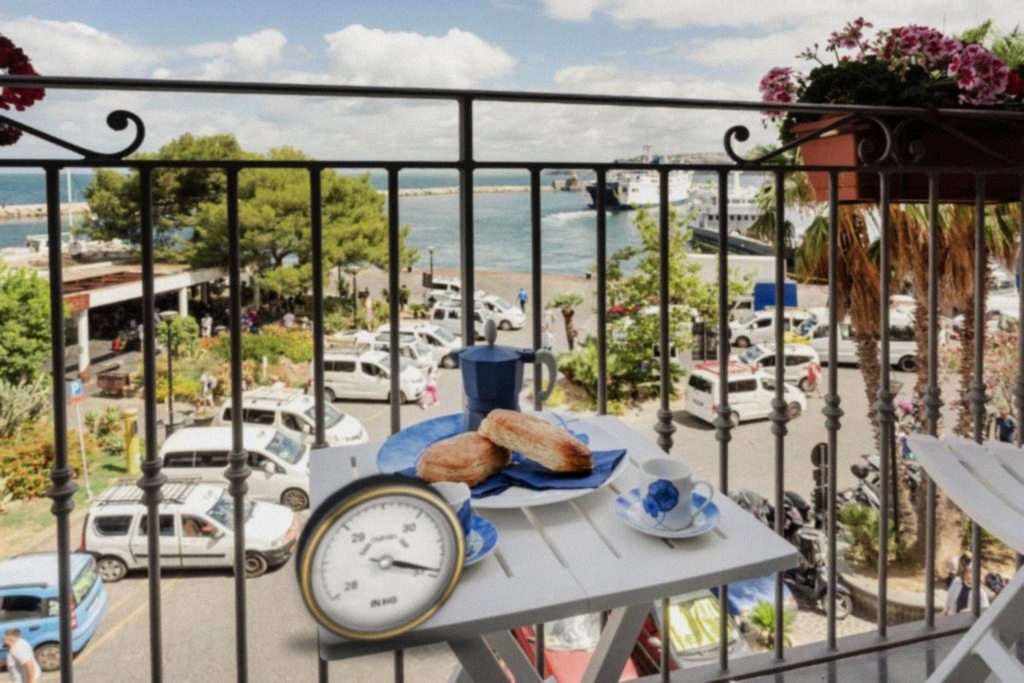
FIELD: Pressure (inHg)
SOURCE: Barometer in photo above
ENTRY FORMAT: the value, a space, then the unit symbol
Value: 30.9 inHg
